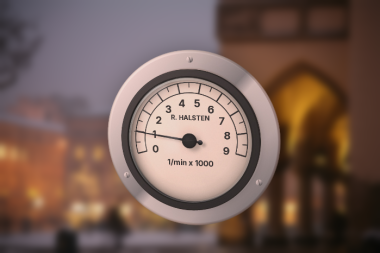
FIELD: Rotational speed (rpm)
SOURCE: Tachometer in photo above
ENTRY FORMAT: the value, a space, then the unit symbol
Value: 1000 rpm
